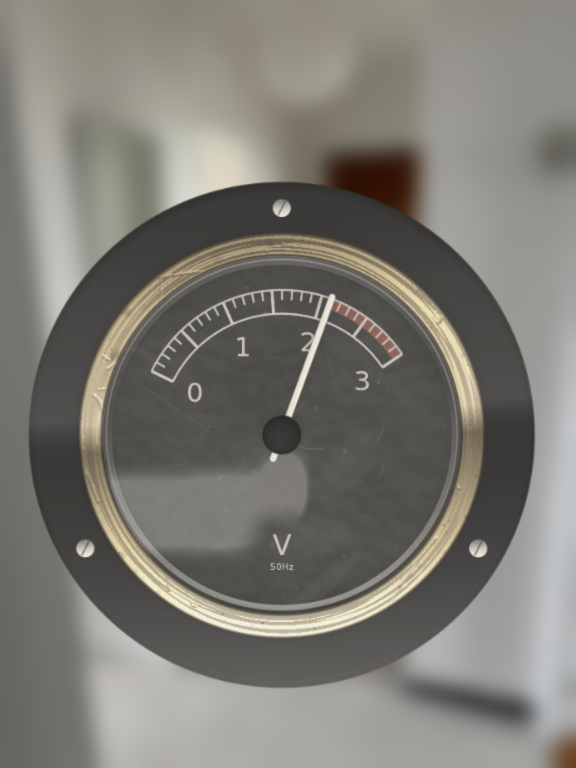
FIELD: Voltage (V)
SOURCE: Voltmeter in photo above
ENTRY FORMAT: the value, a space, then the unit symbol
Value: 2.1 V
